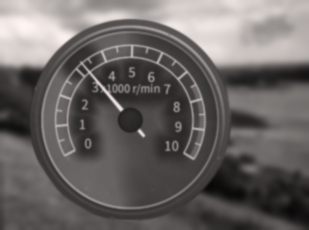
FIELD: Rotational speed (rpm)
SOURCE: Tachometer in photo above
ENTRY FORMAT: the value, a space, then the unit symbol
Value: 3250 rpm
